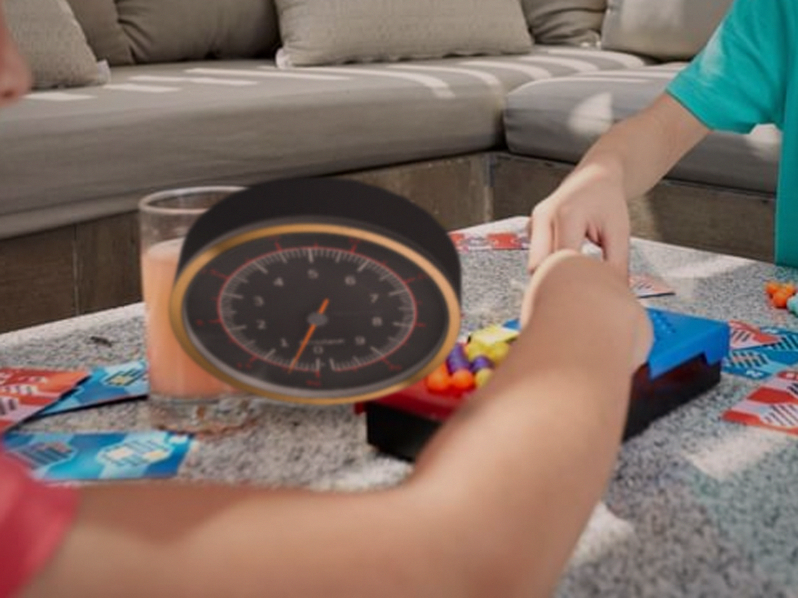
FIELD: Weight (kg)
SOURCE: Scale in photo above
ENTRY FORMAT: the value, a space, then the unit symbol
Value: 0.5 kg
